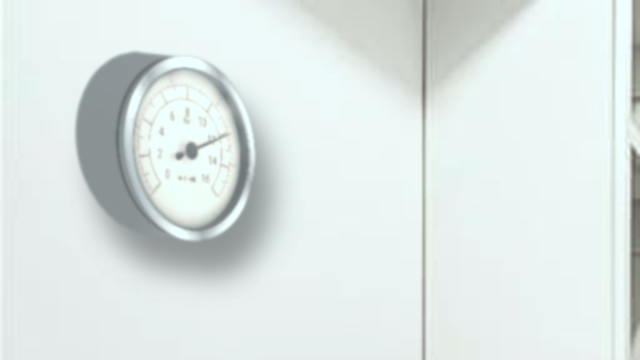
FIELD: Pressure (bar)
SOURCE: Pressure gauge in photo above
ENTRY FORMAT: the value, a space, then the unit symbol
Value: 12 bar
